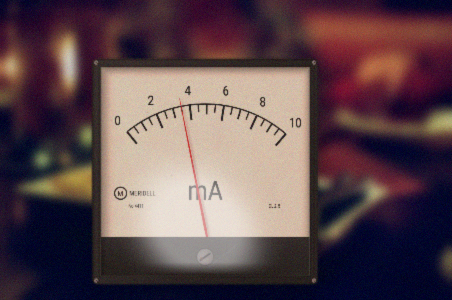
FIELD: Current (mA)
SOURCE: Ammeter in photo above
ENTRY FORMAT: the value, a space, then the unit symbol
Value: 3.5 mA
